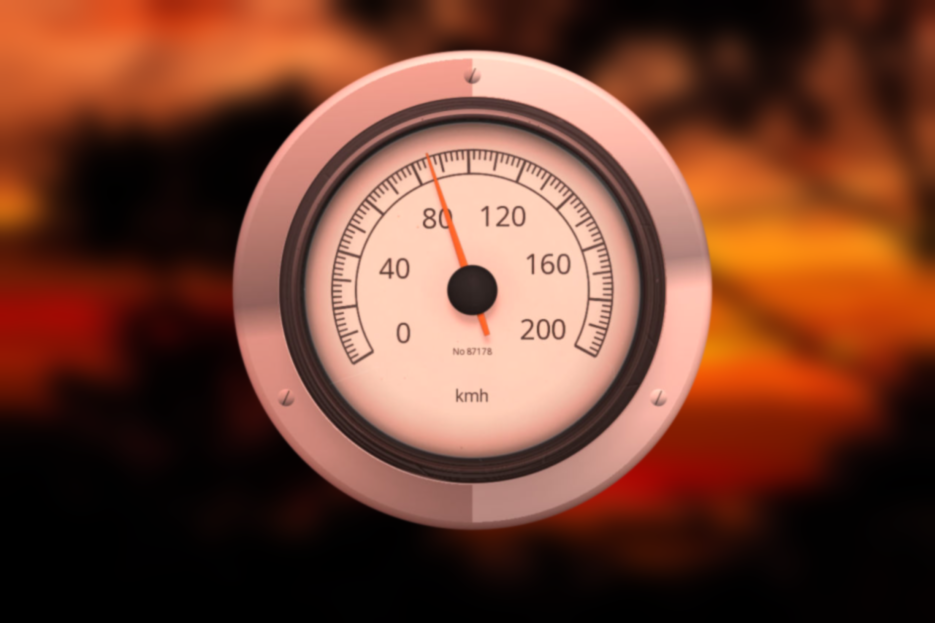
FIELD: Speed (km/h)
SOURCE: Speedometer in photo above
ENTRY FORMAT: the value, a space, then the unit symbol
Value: 86 km/h
